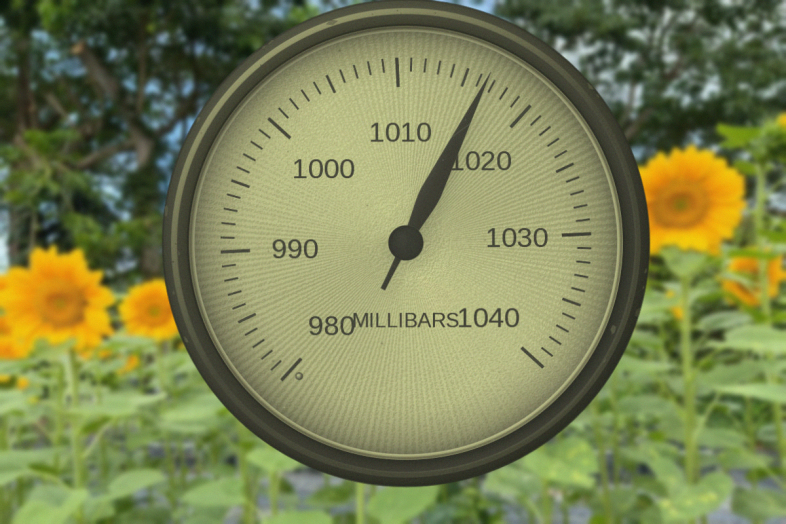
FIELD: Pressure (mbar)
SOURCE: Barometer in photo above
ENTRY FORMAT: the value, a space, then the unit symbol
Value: 1016.5 mbar
